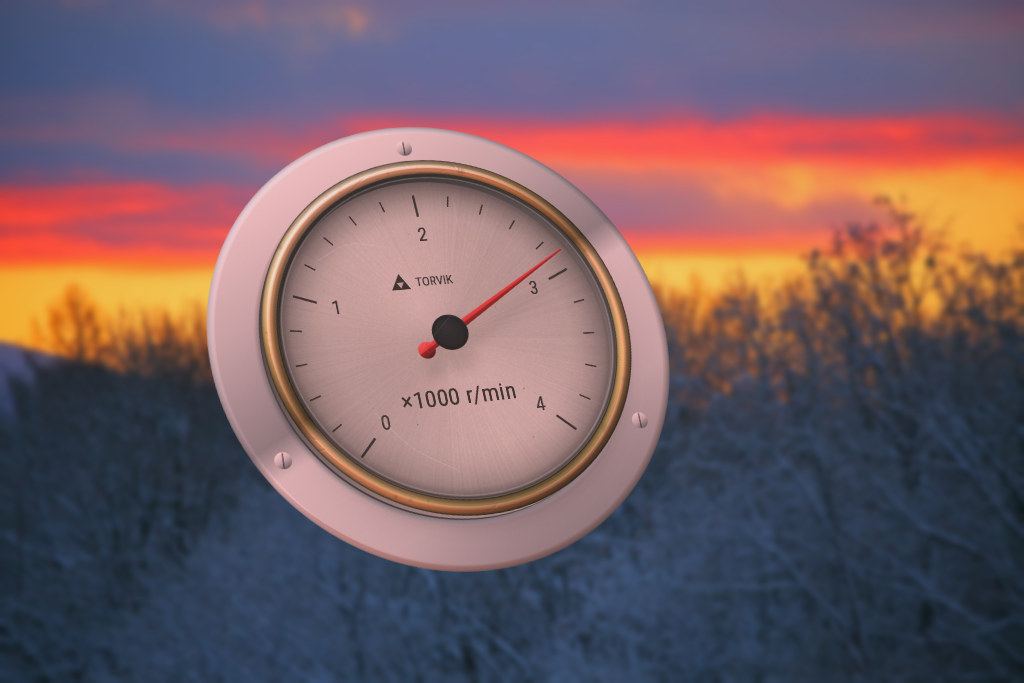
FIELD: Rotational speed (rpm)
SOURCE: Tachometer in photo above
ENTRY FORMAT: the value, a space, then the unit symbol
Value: 2900 rpm
